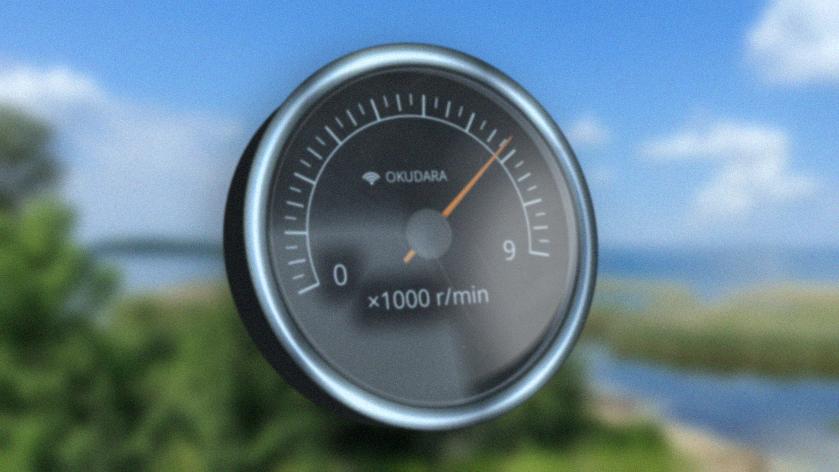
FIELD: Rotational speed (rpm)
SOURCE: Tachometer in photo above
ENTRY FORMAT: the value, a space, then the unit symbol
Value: 6750 rpm
